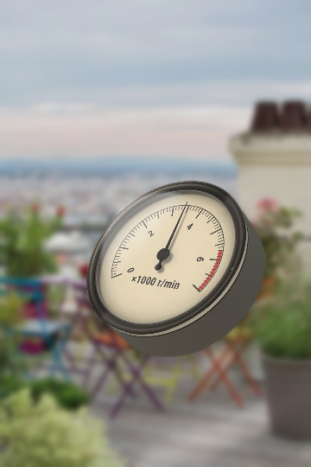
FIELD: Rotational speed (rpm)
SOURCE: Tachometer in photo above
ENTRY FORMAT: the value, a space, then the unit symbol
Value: 3500 rpm
